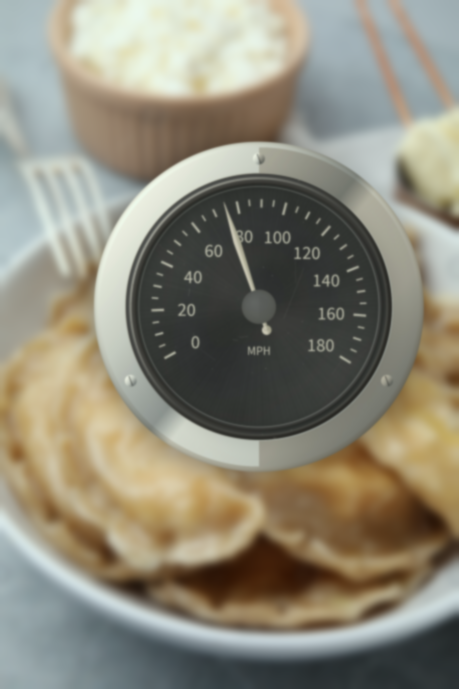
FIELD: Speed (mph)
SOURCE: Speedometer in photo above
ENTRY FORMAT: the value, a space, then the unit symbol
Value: 75 mph
